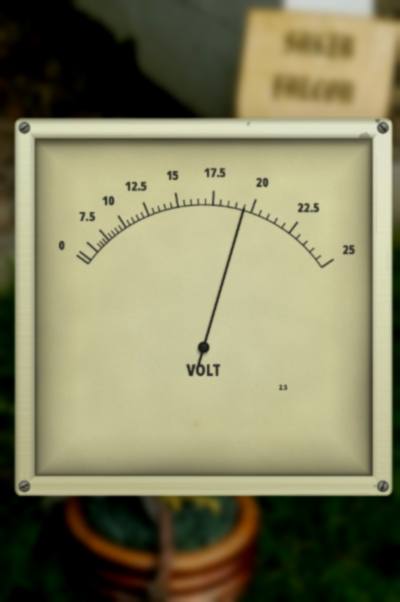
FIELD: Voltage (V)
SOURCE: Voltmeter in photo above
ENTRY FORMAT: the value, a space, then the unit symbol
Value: 19.5 V
